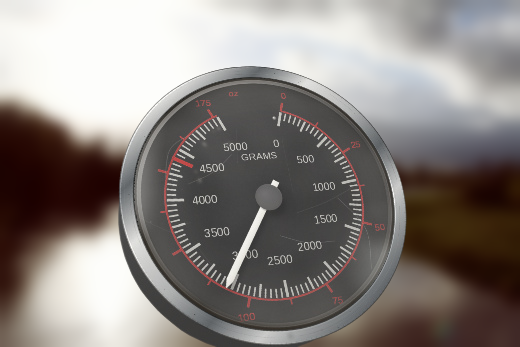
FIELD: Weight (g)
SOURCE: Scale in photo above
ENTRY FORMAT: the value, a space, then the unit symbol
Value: 3050 g
